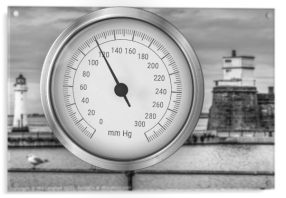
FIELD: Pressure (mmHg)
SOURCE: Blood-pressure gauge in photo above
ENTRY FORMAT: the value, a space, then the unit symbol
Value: 120 mmHg
